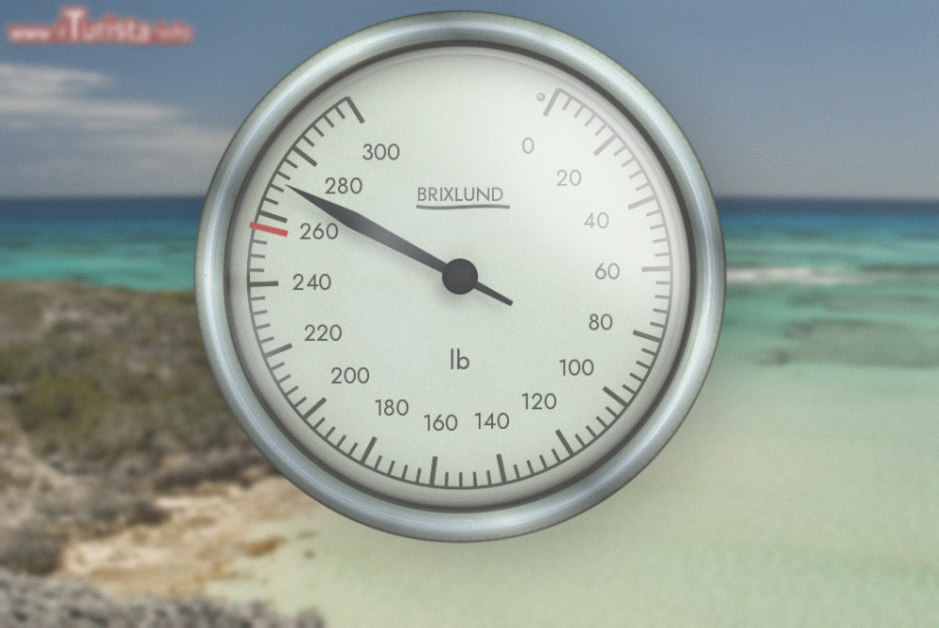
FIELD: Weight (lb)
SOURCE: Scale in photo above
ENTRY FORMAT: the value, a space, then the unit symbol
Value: 270 lb
